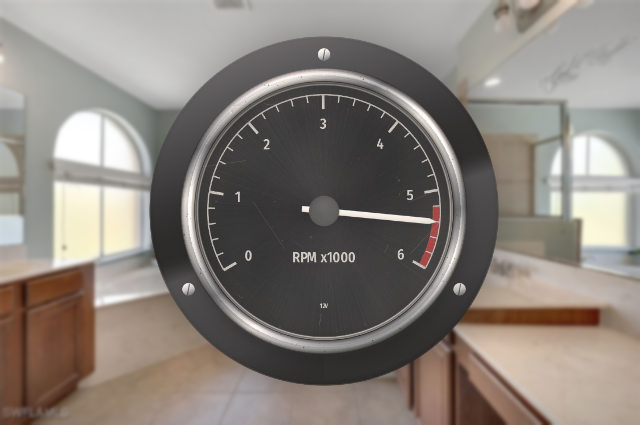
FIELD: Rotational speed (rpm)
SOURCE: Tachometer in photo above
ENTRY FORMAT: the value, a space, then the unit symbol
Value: 5400 rpm
